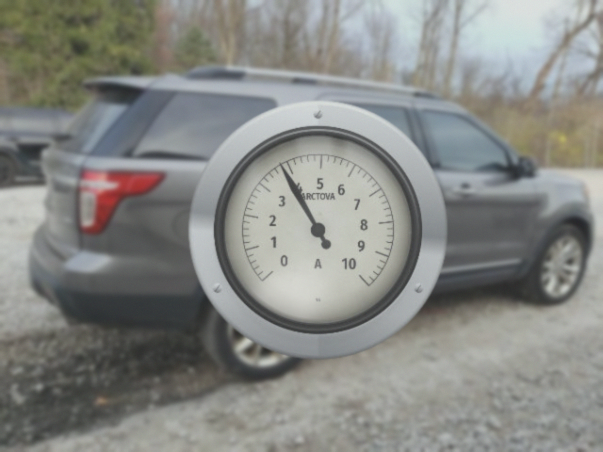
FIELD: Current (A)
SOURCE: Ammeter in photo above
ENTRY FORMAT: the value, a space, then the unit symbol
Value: 3.8 A
